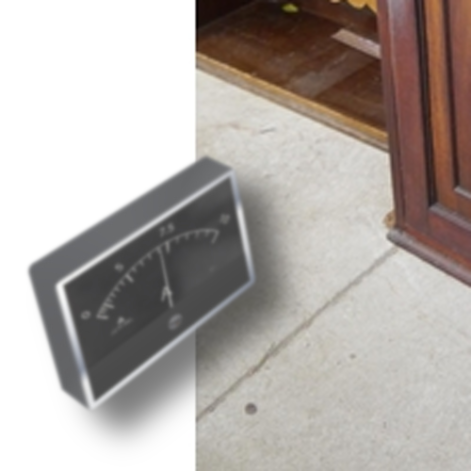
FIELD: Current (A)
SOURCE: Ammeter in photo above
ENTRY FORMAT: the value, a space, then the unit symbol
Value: 7 A
